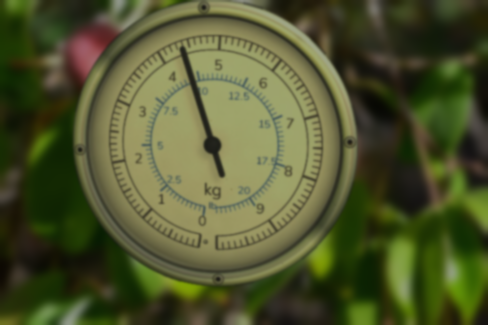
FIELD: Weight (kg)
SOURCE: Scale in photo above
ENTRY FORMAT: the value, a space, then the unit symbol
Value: 4.4 kg
